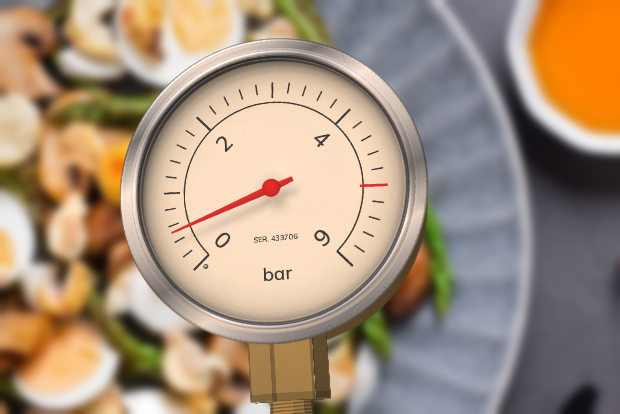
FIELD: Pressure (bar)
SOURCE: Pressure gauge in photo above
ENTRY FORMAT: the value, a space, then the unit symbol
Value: 0.5 bar
